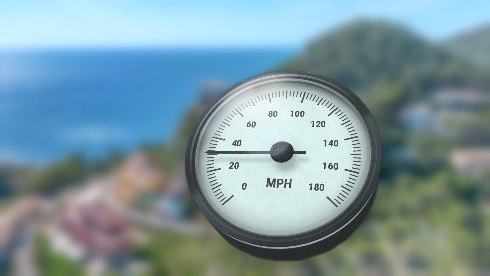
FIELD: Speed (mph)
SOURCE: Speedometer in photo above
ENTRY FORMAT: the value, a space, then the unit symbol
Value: 30 mph
